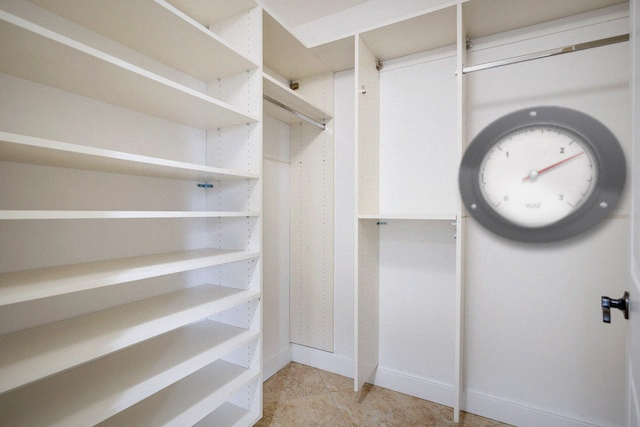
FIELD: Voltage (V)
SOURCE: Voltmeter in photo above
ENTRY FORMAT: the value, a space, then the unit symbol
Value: 2.2 V
